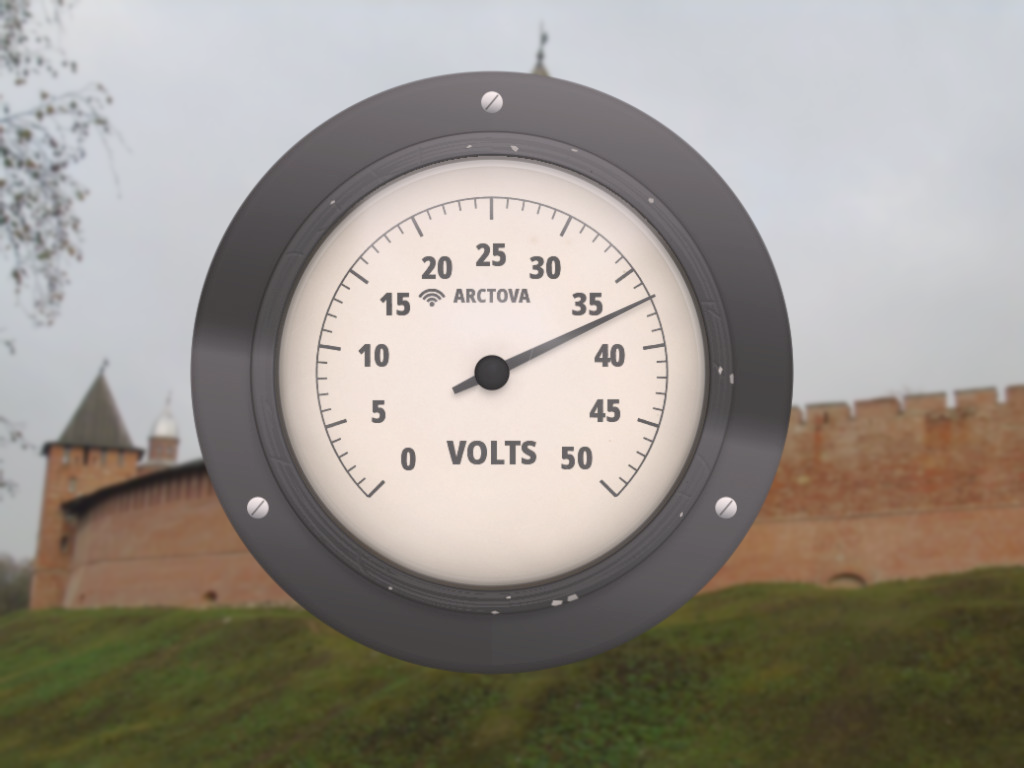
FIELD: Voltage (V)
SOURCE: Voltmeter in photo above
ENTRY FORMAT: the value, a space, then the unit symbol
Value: 37 V
